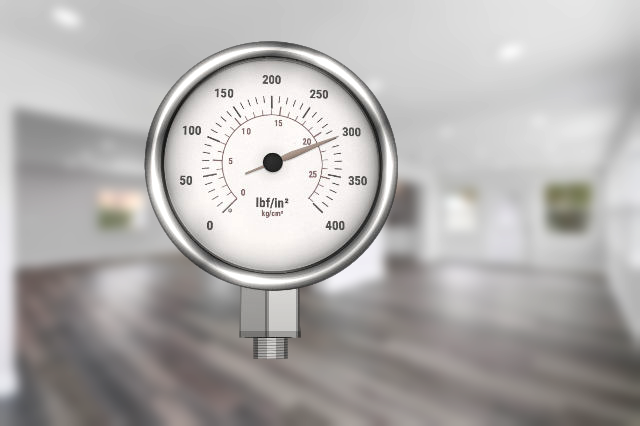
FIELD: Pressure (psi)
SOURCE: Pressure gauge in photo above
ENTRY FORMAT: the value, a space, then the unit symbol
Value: 300 psi
